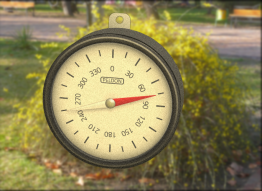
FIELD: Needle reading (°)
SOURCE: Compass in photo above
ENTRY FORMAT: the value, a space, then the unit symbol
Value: 75 °
